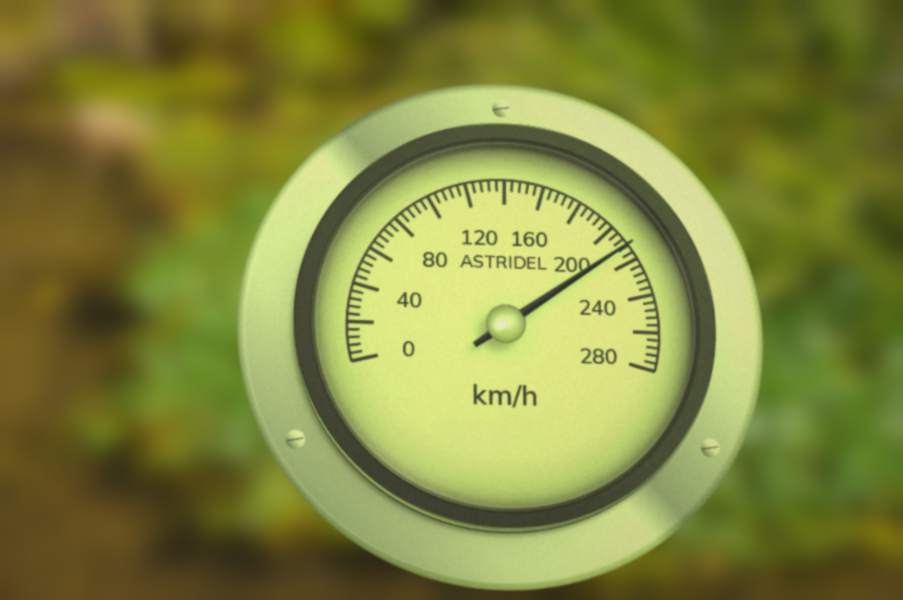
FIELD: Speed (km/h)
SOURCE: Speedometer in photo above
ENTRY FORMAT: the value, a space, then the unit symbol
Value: 212 km/h
